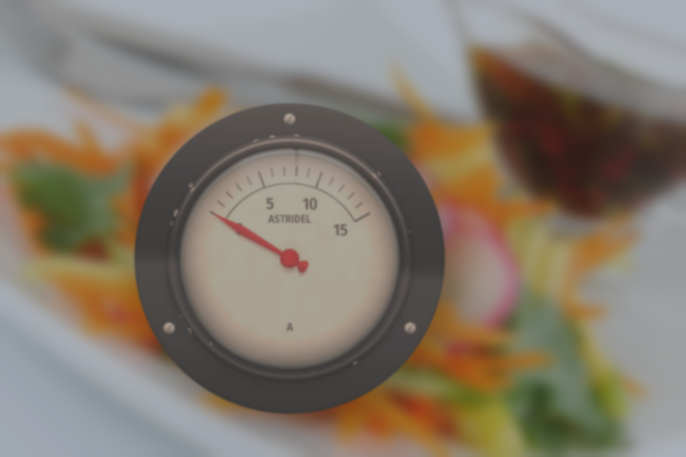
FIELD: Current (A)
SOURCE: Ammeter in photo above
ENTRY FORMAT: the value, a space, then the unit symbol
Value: 0 A
